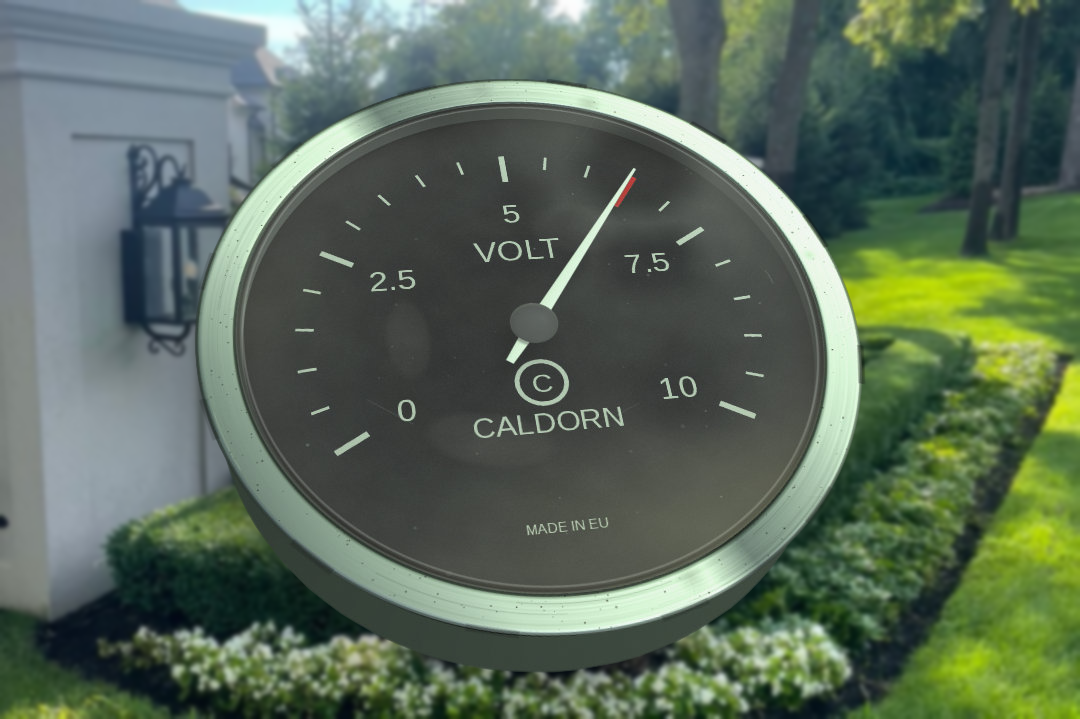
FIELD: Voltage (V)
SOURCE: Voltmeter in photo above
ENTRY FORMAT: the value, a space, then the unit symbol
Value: 6.5 V
